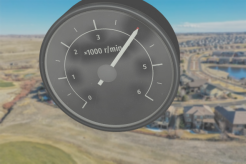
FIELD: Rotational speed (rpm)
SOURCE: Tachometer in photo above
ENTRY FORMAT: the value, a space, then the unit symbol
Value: 4000 rpm
